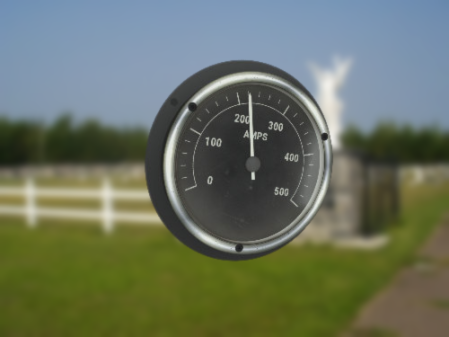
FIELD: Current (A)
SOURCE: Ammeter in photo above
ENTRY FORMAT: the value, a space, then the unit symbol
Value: 220 A
